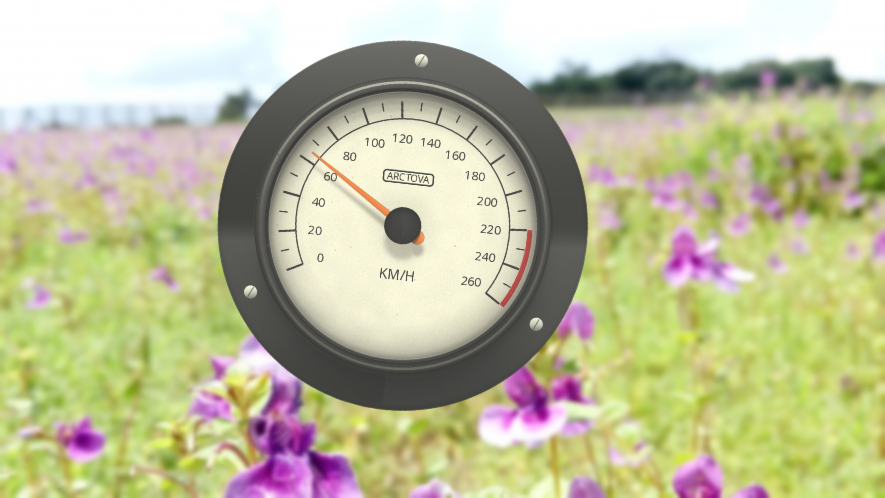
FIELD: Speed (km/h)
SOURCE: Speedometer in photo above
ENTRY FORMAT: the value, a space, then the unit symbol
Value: 65 km/h
